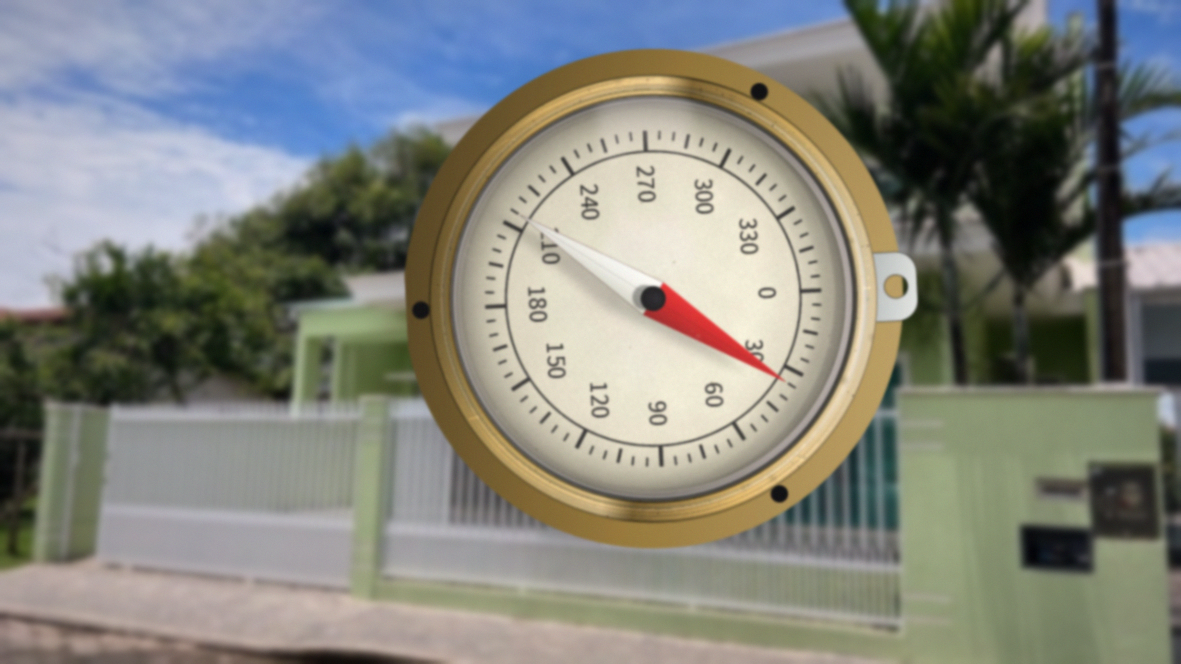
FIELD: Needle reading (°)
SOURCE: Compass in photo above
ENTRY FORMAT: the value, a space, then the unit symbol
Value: 35 °
